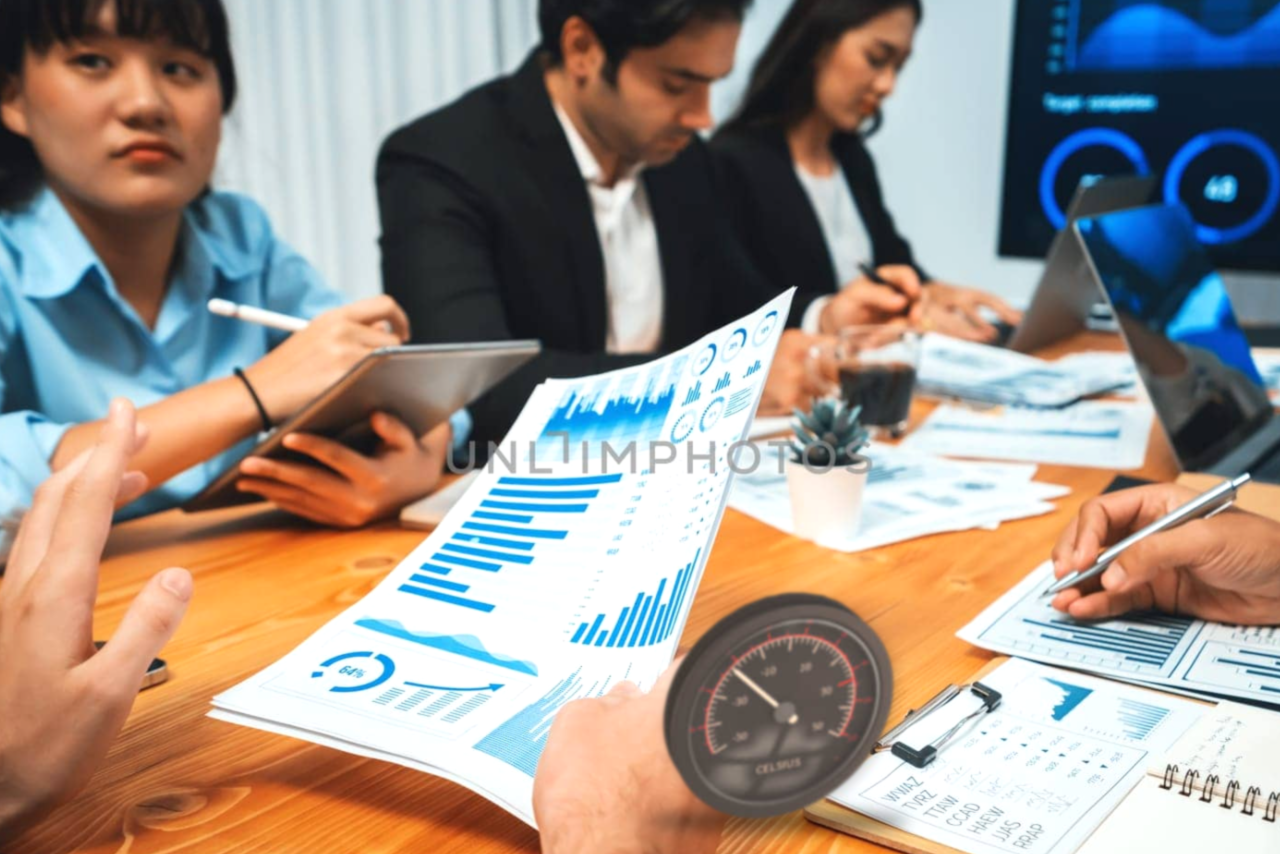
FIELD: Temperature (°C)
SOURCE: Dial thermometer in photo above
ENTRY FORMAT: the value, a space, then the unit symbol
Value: -20 °C
